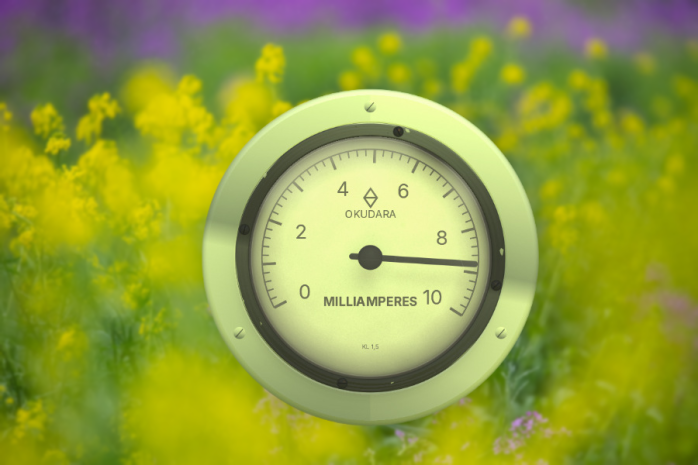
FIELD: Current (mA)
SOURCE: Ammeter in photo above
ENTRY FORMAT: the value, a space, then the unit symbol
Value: 8.8 mA
